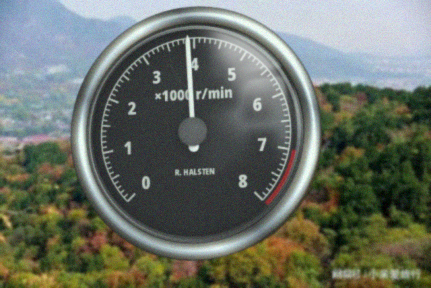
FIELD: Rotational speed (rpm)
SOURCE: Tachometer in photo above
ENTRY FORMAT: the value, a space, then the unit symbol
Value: 3900 rpm
